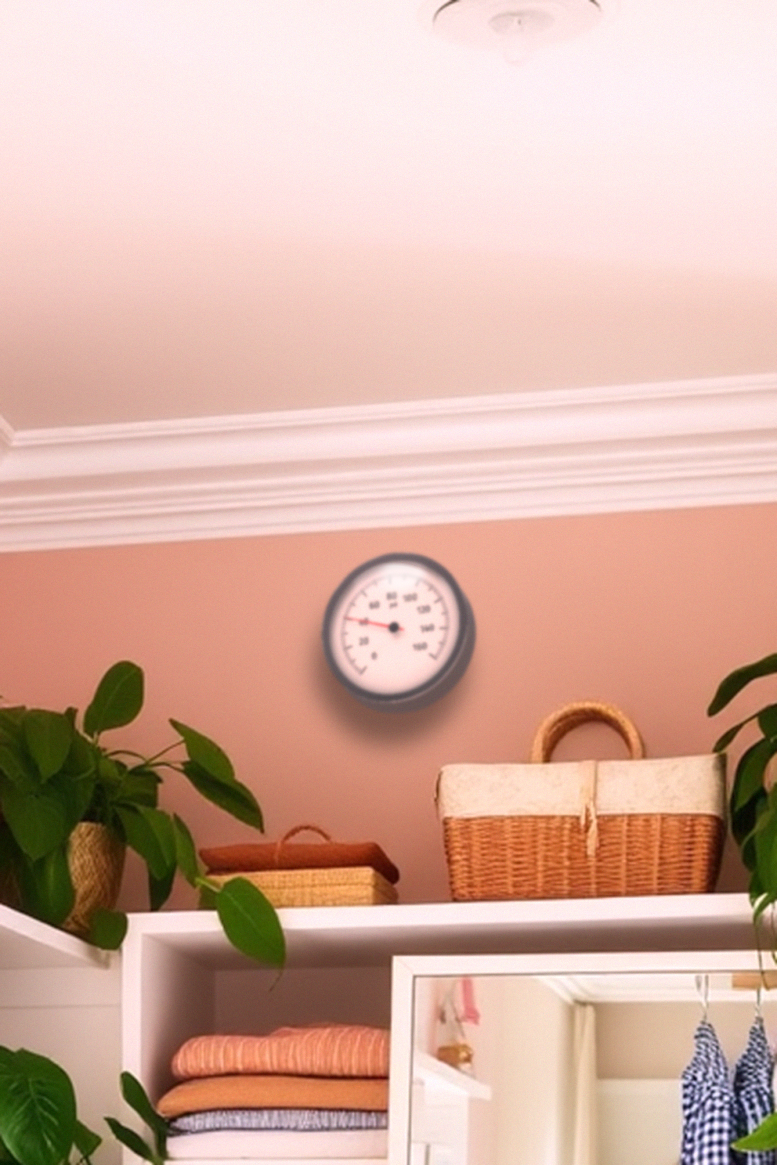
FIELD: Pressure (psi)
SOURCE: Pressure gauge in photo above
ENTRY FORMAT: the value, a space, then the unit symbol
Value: 40 psi
